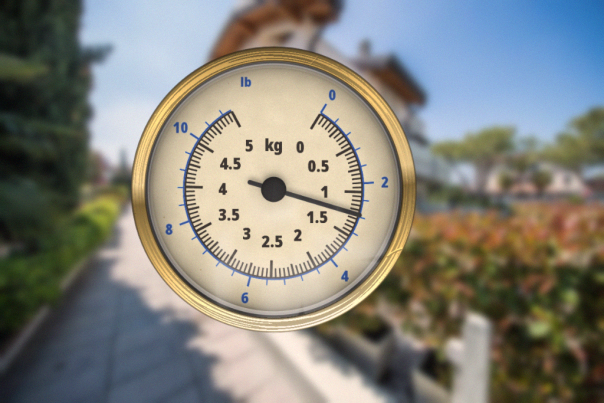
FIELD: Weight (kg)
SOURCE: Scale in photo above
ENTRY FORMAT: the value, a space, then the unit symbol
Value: 1.25 kg
